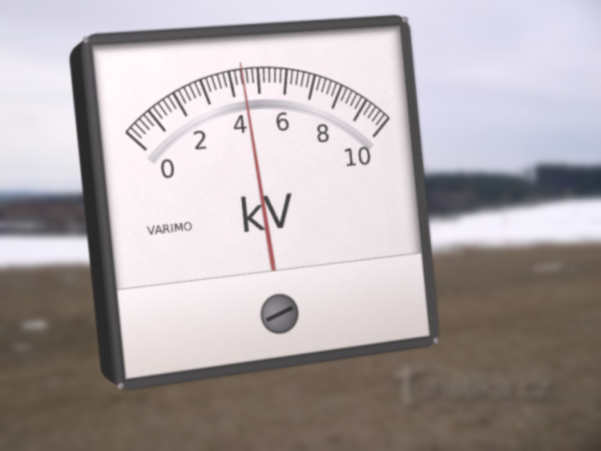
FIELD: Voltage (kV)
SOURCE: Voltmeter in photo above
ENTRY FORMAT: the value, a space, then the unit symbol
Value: 4.4 kV
